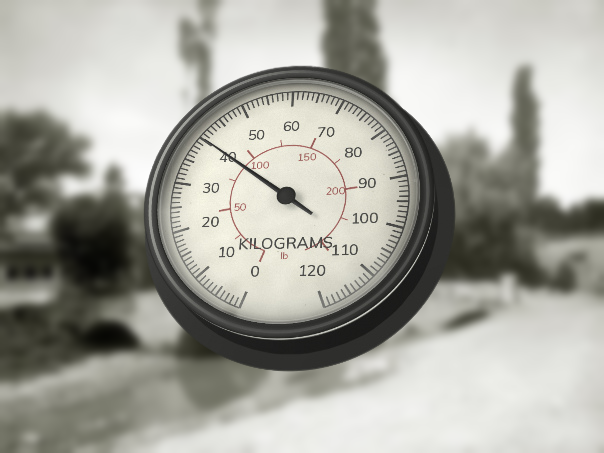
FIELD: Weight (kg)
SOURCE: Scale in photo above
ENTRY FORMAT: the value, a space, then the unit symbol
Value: 40 kg
